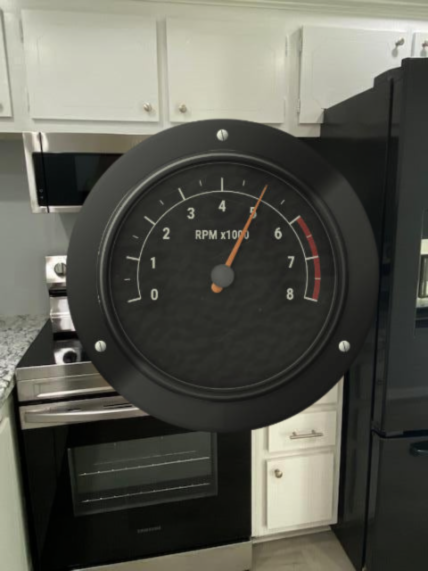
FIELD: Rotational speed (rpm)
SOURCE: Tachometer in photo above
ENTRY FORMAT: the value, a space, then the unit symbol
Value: 5000 rpm
